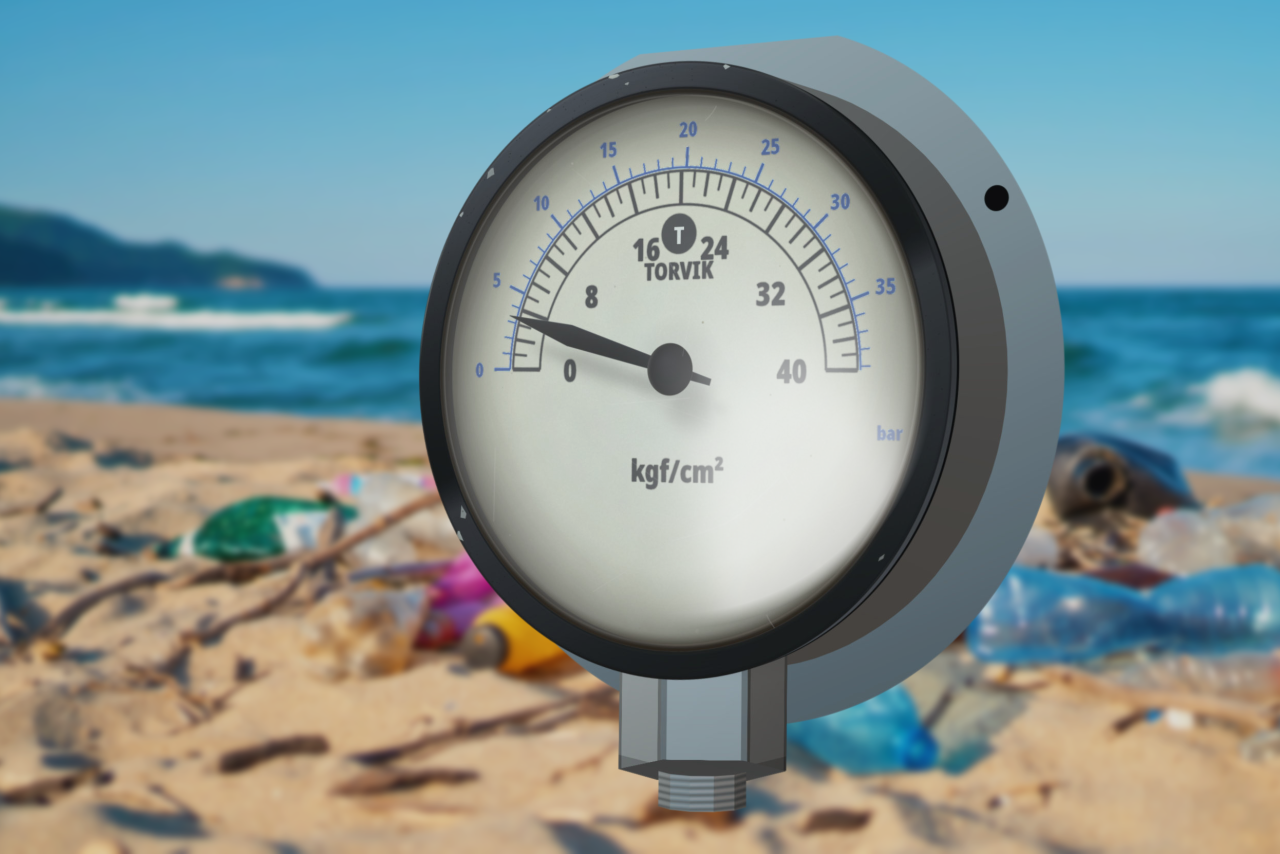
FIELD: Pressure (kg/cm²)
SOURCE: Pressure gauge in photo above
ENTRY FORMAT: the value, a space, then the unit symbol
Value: 3.5 kg/cm²
